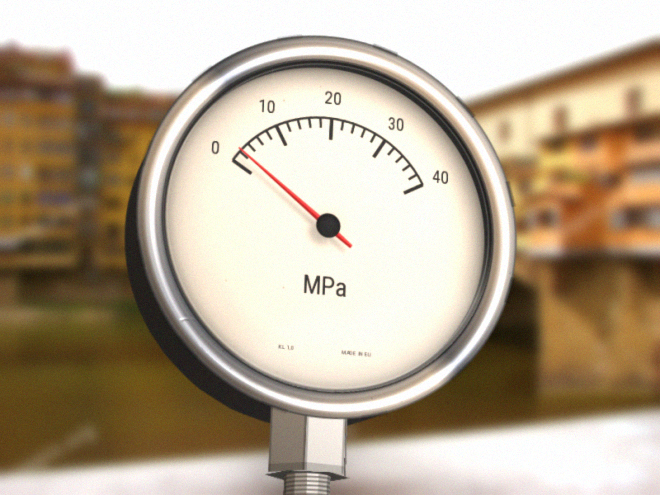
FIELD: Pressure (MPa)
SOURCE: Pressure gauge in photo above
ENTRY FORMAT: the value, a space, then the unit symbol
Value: 2 MPa
